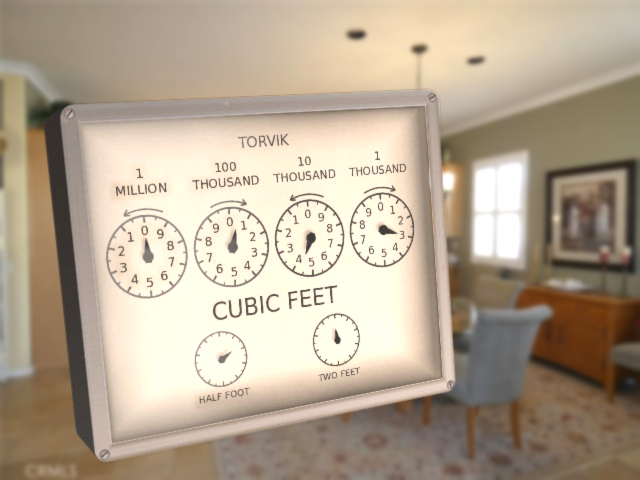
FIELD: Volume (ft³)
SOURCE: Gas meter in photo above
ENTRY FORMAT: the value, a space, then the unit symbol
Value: 4300 ft³
